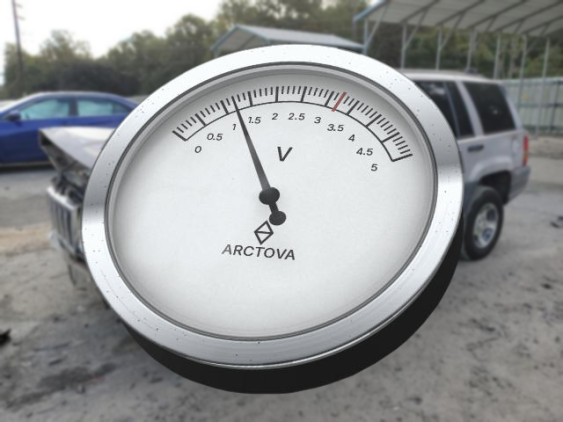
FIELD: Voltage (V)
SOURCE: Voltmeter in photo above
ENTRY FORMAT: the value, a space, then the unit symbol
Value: 1.2 V
